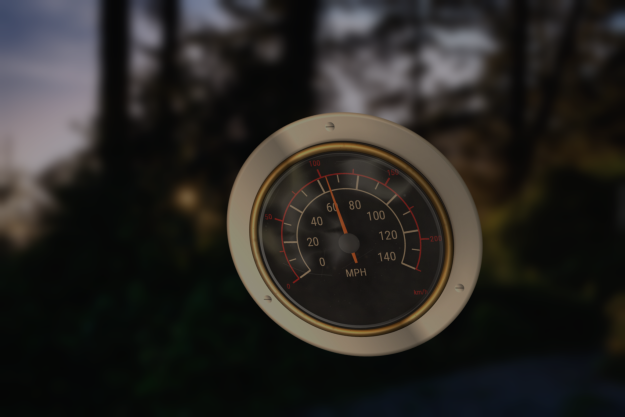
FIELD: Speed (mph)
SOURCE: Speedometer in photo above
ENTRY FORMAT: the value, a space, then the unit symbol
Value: 65 mph
